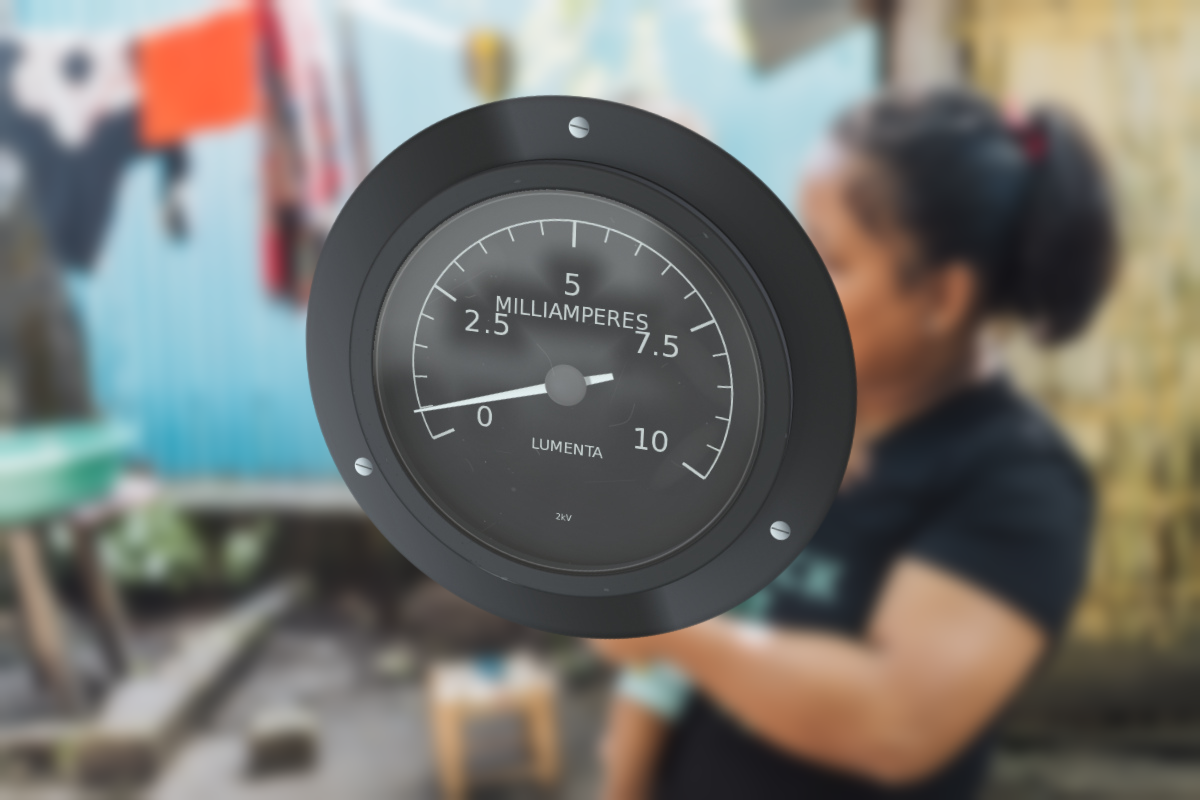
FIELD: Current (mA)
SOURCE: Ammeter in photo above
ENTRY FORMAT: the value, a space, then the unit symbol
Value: 0.5 mA
